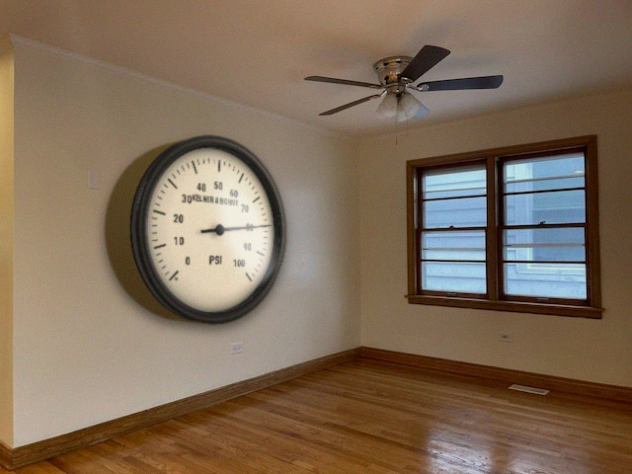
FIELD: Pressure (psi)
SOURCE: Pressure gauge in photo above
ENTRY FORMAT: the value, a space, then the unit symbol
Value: 80 psi
